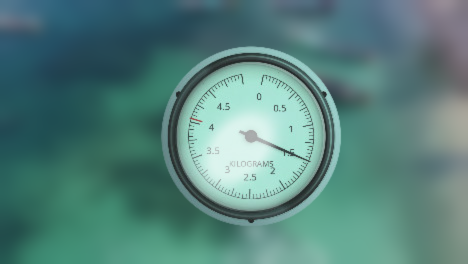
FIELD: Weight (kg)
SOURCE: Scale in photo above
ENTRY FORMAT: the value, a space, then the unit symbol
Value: 1.5 kg
